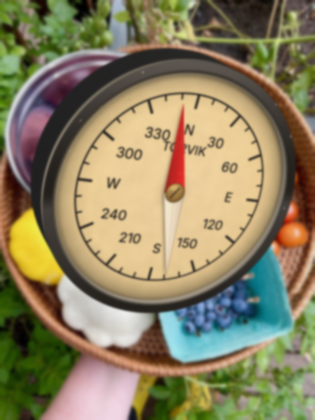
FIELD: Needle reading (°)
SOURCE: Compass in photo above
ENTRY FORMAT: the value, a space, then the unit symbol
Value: 350 °
